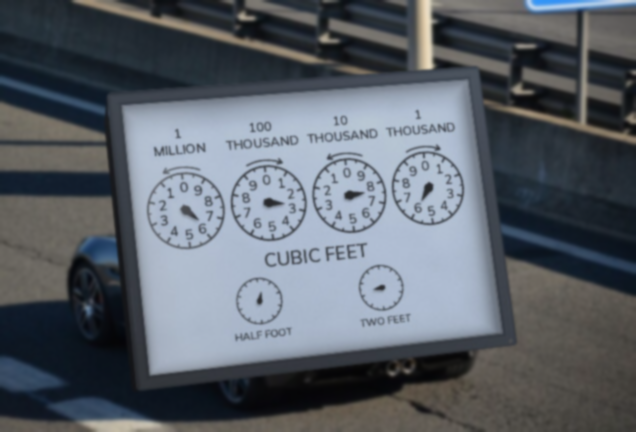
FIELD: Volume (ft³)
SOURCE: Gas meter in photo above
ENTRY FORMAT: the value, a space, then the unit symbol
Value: 627600 ft³
